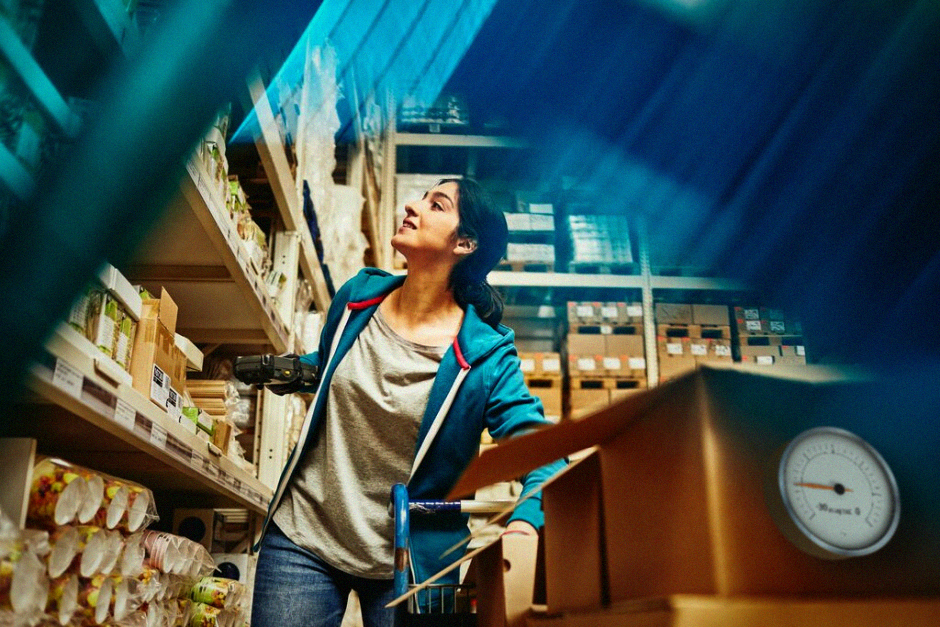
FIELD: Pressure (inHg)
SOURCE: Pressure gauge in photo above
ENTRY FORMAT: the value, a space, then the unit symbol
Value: -25 inHg
